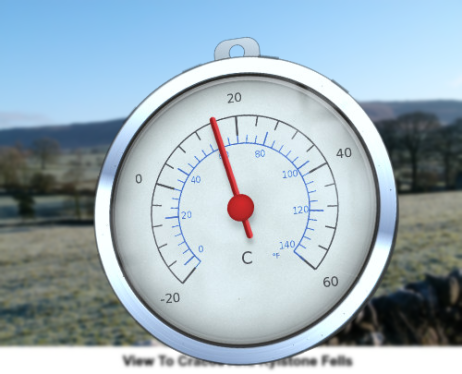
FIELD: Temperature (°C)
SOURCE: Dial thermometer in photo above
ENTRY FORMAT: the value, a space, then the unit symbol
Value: 16 °C
